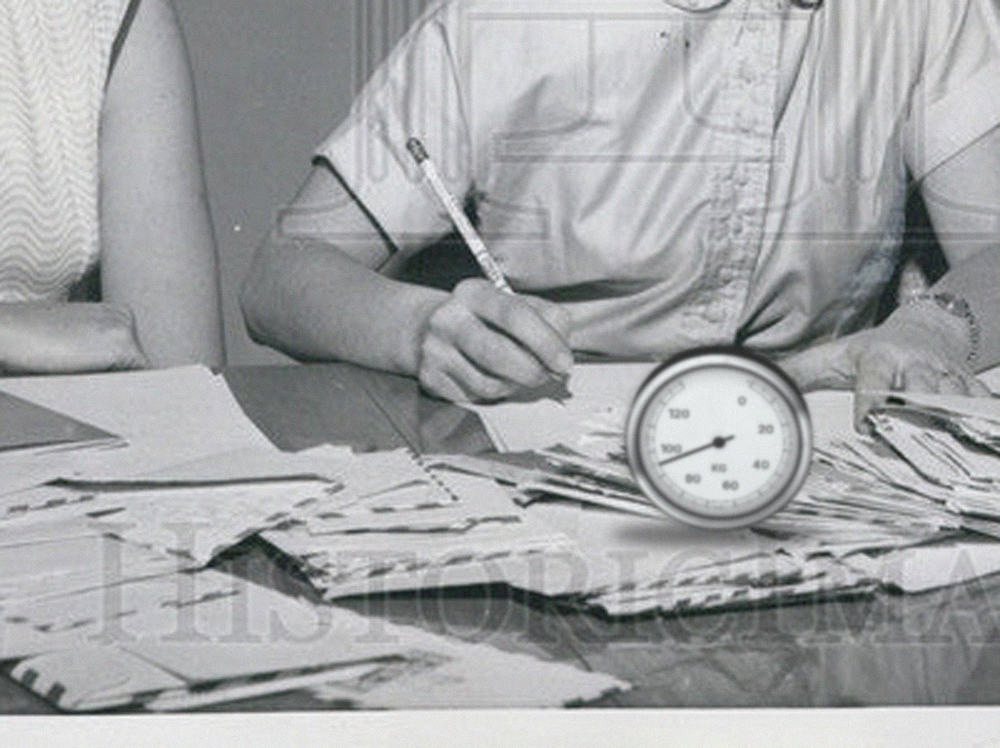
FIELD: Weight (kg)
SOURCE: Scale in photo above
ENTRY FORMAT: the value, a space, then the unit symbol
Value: 95 kg
